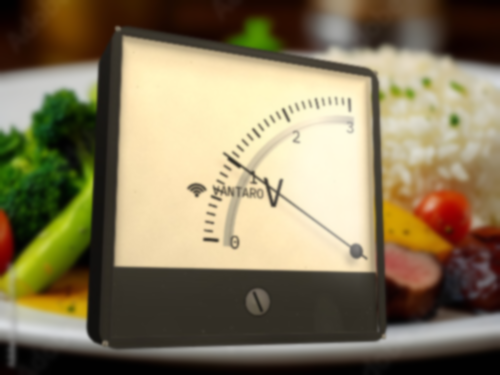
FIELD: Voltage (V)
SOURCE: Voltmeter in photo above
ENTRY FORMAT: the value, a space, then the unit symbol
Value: 1 V
